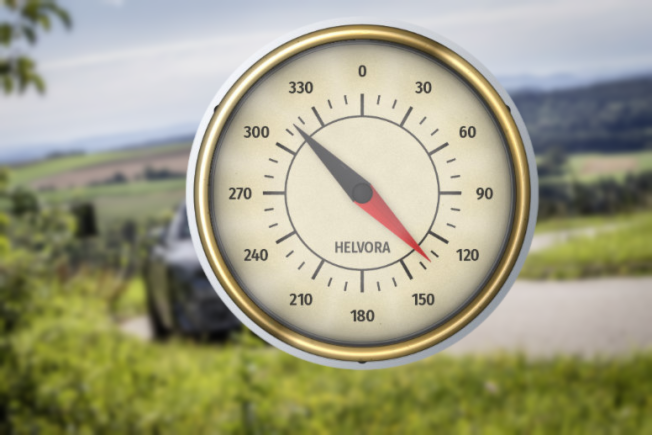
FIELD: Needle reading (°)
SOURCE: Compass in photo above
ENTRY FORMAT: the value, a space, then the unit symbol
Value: 135 °
